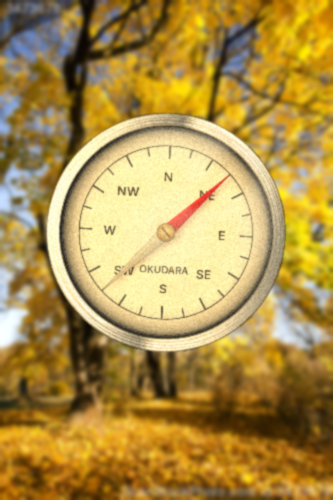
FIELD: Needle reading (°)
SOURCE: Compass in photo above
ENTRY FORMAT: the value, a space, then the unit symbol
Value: 45 °
